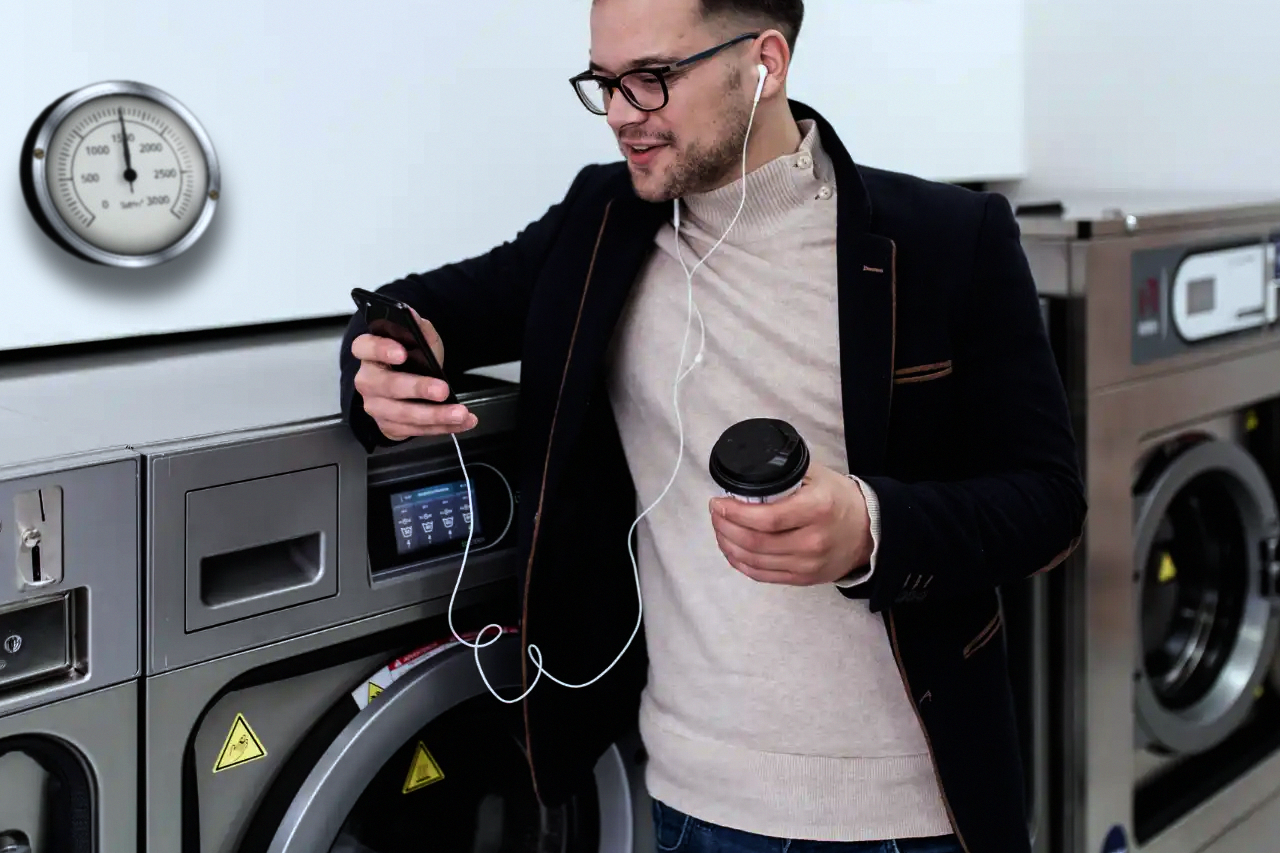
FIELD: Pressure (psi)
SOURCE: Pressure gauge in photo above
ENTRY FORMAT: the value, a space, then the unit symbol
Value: 1500 psi
